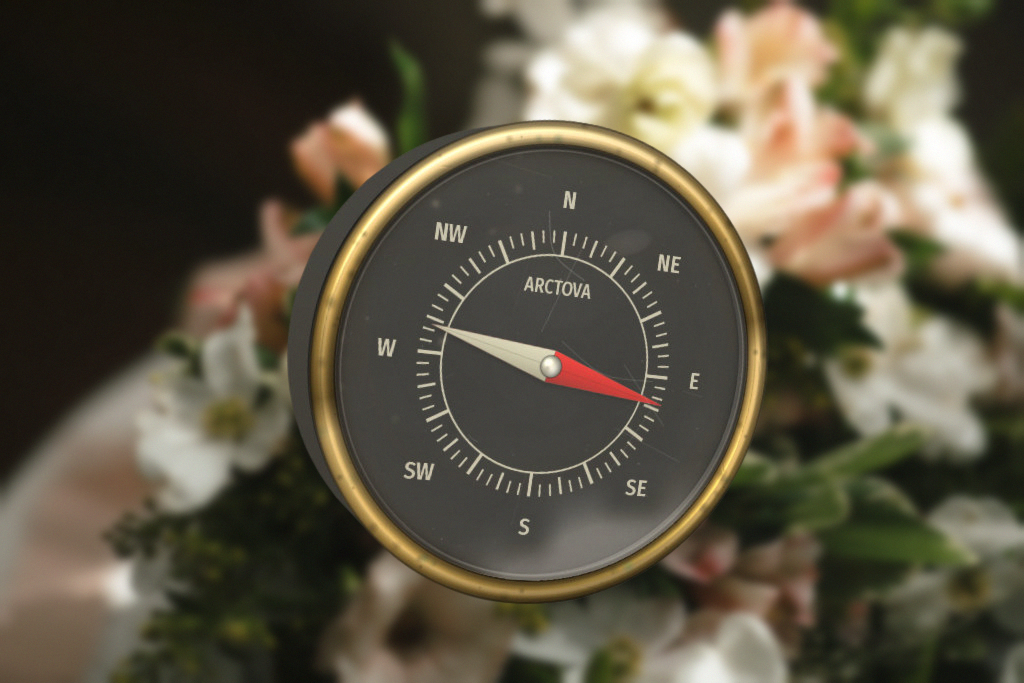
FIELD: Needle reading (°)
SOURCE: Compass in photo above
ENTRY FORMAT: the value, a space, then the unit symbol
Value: 102.5 °
